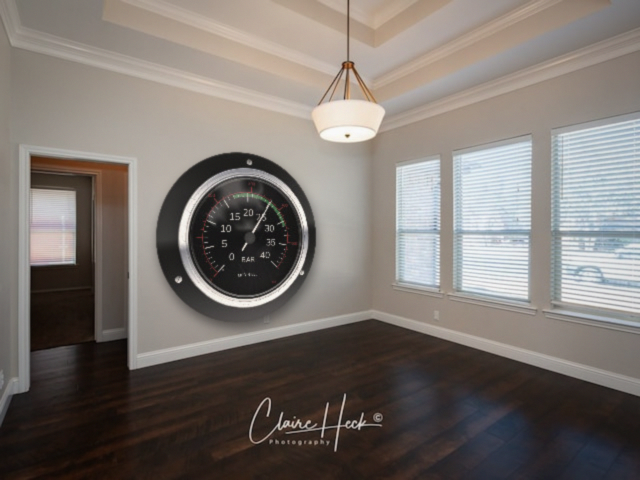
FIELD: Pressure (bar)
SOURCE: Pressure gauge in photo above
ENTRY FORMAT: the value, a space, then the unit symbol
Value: 25 bar
